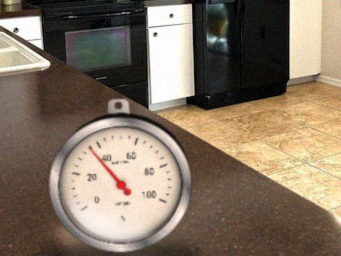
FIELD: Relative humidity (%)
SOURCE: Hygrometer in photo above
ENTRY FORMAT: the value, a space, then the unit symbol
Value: 36 %
